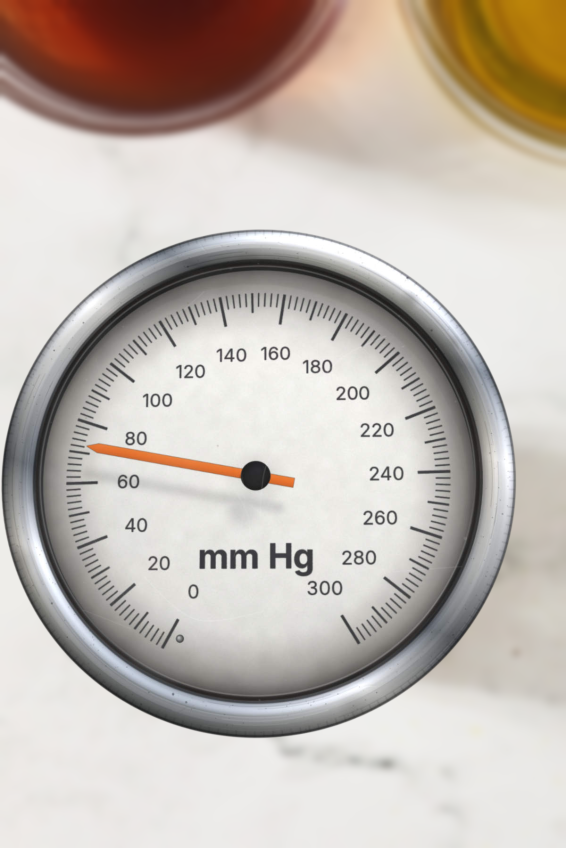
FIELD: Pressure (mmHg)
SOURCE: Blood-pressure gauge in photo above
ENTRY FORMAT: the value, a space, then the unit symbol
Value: 72 mmHg
